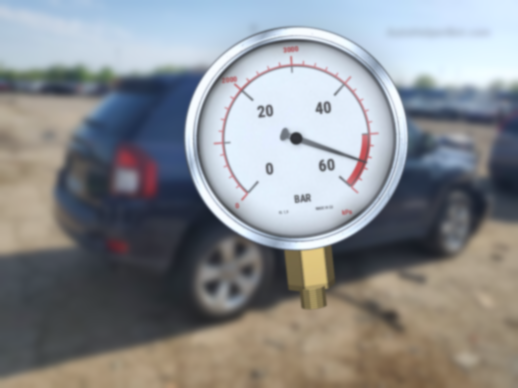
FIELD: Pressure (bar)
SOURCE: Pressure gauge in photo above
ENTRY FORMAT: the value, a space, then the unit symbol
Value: 55 bar
